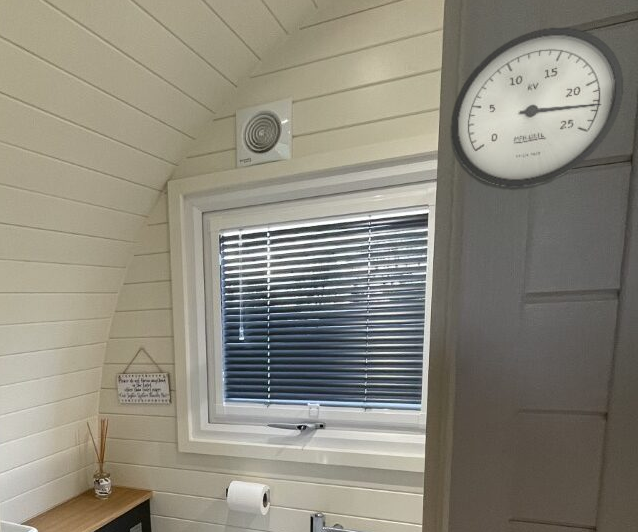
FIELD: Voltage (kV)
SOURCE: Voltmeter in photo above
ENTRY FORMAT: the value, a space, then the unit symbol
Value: 22.5 kV
